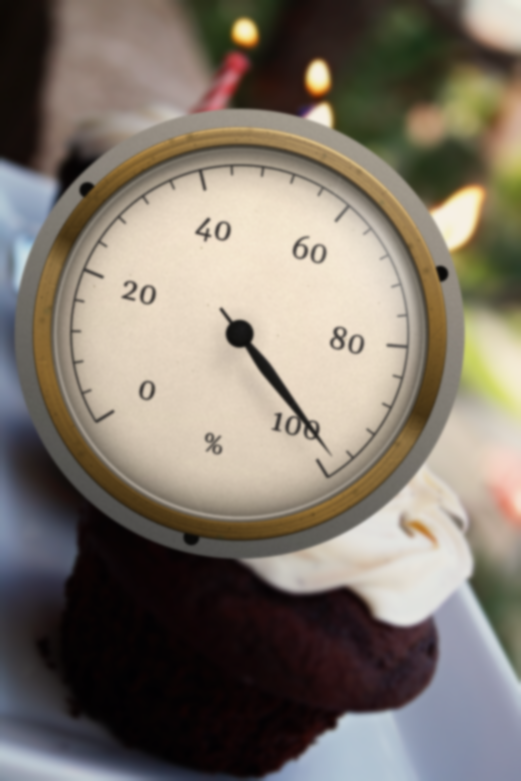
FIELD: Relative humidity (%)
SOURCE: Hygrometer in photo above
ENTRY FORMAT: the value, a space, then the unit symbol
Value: 98 %
